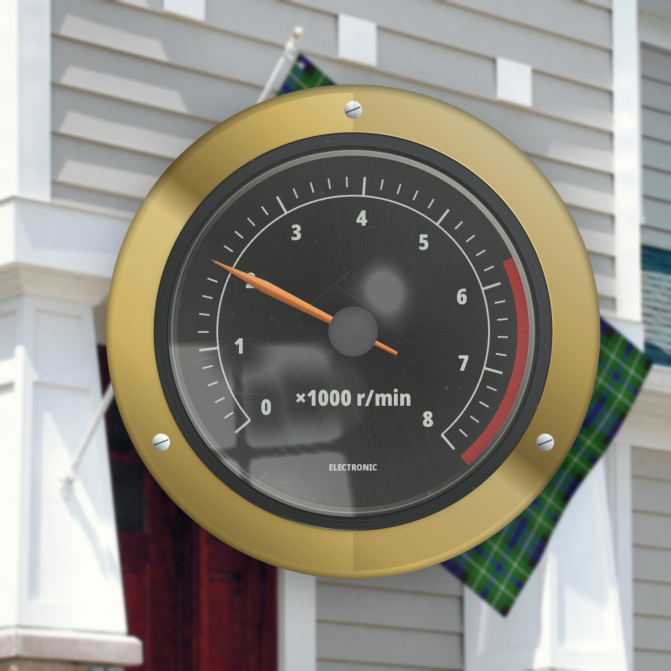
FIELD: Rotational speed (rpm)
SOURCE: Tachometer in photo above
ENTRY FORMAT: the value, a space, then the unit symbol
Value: 2000 rpm
